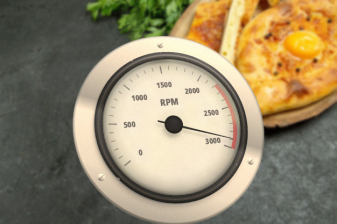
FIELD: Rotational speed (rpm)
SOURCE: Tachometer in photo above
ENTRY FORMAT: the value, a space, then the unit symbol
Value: 2900 rpm
